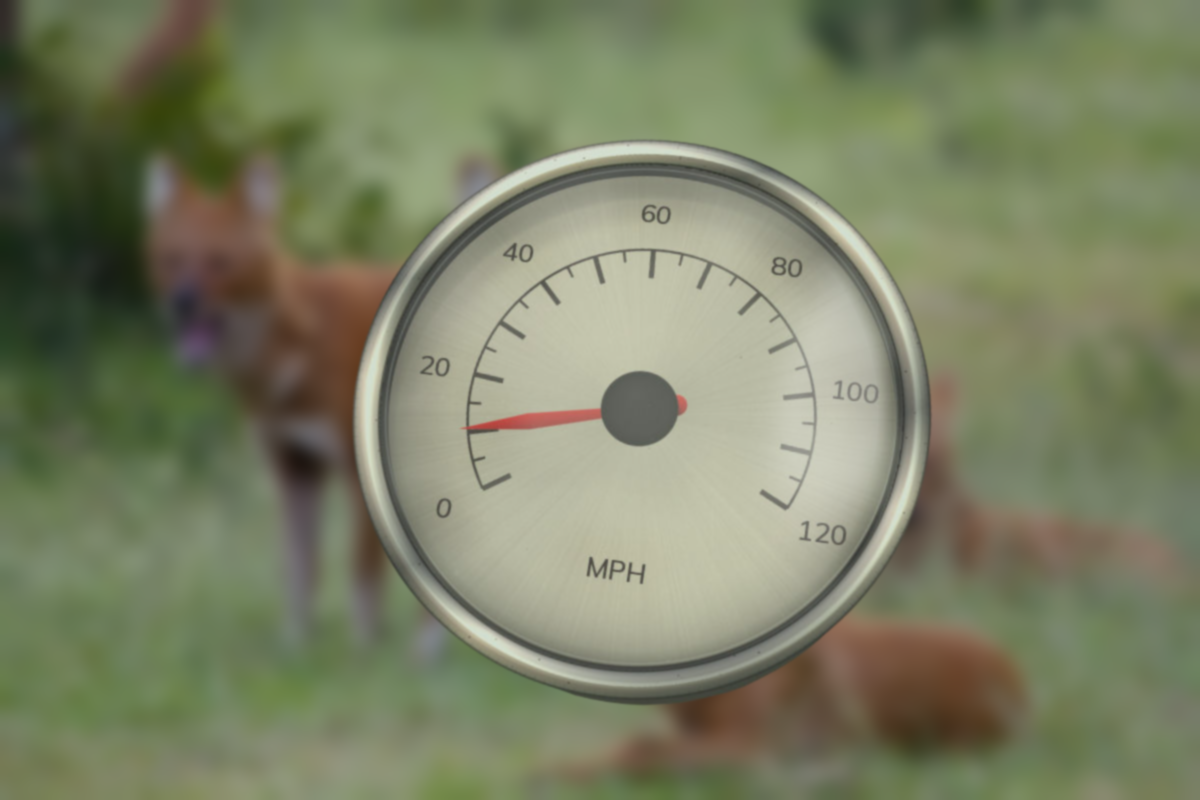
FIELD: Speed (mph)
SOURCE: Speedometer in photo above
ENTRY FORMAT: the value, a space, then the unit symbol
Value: 10 mph
